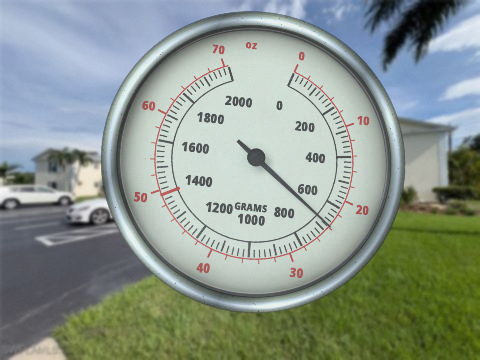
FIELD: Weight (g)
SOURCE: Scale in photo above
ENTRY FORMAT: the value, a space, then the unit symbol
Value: 680 g
